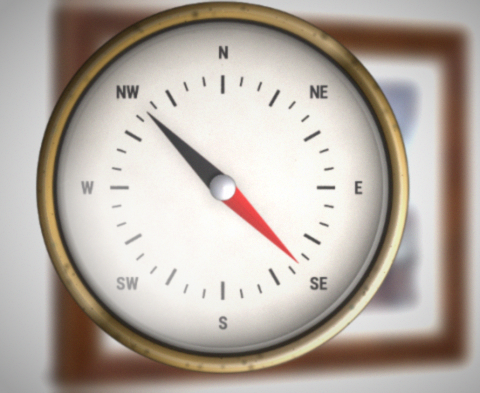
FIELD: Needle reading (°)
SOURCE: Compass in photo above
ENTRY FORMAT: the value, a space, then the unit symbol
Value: 135 °
